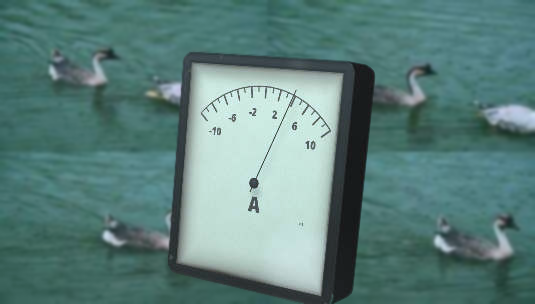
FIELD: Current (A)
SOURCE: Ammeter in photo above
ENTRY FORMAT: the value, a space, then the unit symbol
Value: 4 A
